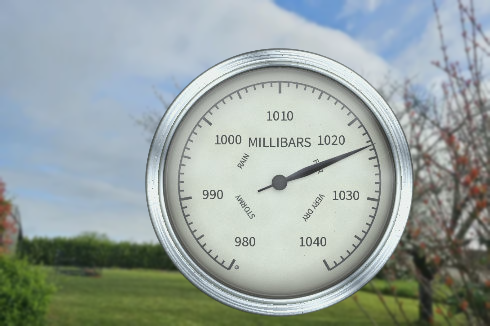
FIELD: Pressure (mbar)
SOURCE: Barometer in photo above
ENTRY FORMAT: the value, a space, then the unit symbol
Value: 1023.5 mbar
